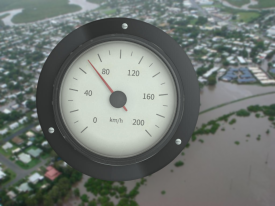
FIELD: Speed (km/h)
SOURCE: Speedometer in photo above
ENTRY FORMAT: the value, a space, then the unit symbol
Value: 70 km/h
